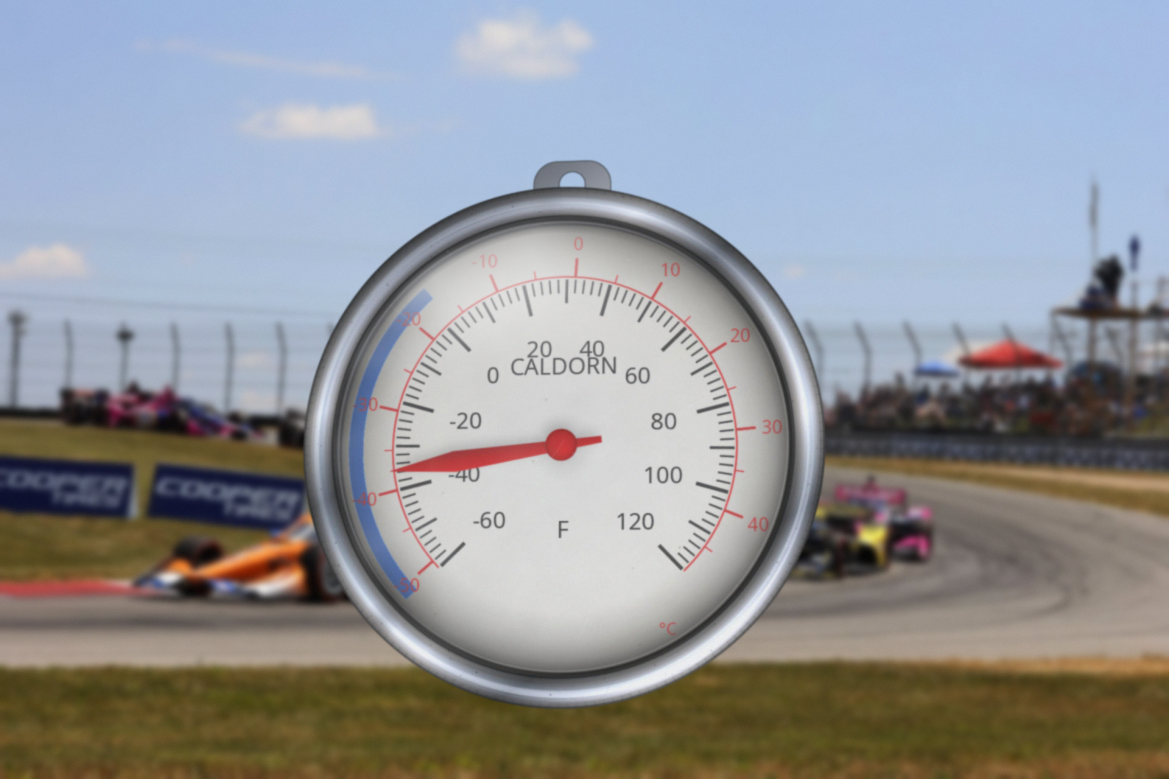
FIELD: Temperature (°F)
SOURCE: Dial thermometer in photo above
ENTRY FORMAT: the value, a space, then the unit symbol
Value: -36 °F
